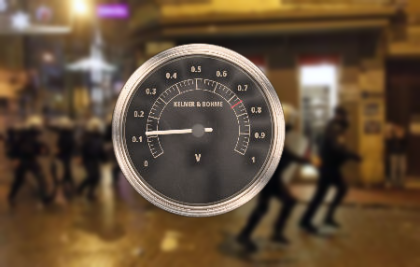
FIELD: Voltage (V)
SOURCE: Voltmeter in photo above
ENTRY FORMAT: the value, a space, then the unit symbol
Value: 0.12 V
